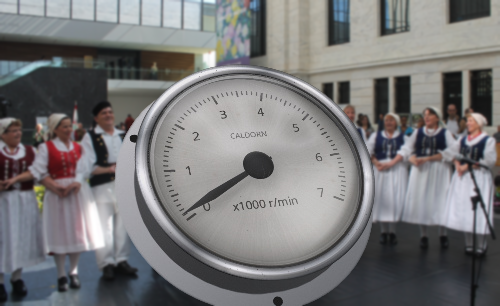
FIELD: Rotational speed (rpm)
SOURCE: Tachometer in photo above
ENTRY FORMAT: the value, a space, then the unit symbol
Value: 100 rpm
